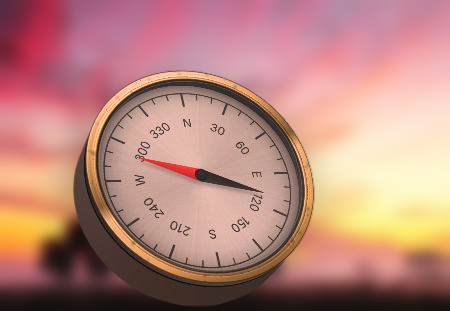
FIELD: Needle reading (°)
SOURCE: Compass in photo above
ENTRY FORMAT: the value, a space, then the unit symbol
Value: 290 °
